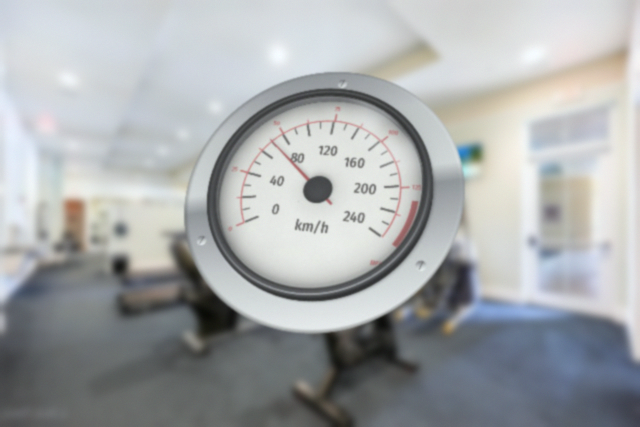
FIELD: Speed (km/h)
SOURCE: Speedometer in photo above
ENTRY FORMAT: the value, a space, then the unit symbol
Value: 70 km/h
